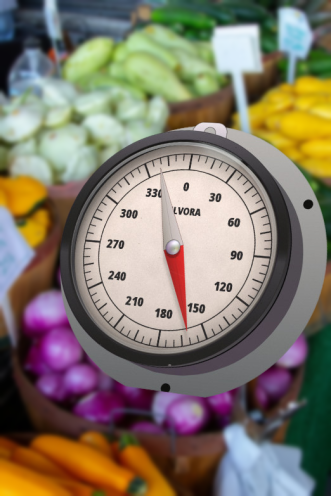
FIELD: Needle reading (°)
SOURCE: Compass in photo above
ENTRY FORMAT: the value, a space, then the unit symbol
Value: 160 °
